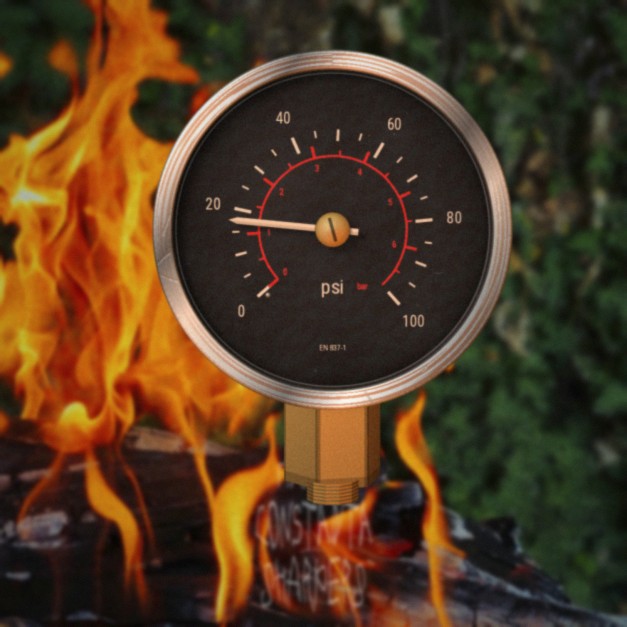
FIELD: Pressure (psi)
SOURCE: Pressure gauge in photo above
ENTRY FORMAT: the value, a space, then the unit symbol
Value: 17.5 psi
